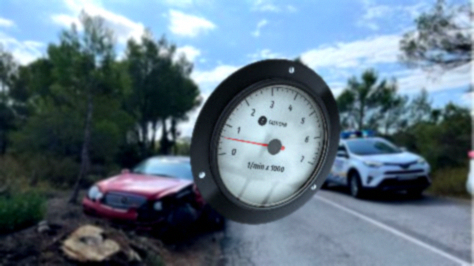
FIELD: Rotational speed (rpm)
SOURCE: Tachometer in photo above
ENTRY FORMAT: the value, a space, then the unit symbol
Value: 600 rpm
